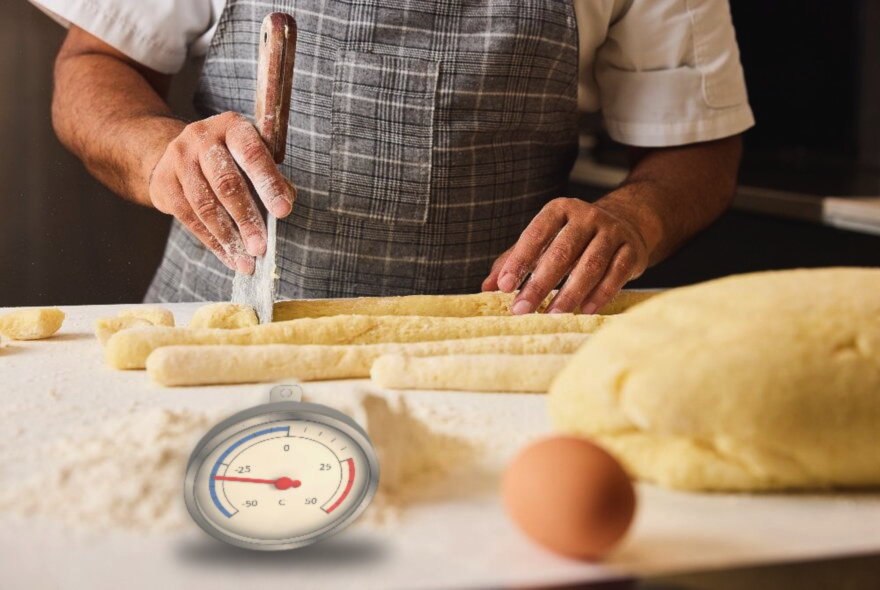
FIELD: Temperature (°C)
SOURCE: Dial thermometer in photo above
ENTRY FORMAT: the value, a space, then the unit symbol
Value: -30 °C
